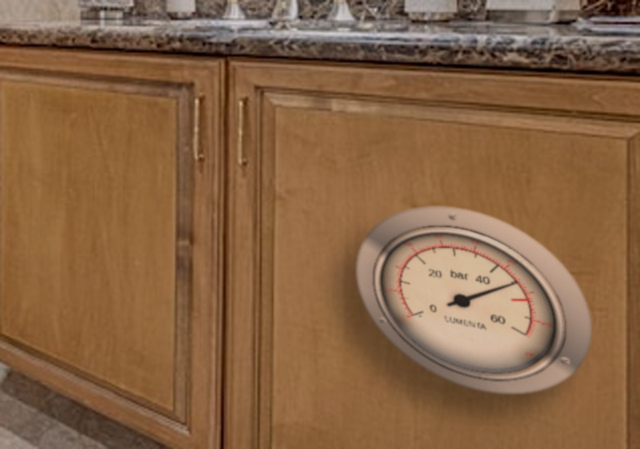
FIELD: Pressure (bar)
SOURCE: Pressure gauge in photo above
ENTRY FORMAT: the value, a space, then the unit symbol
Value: 45 bar
